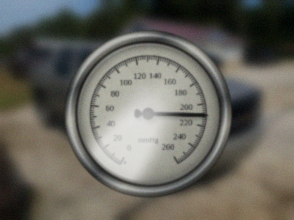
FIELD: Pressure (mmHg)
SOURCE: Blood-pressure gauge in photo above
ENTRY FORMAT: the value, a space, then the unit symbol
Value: 210 mmHg
